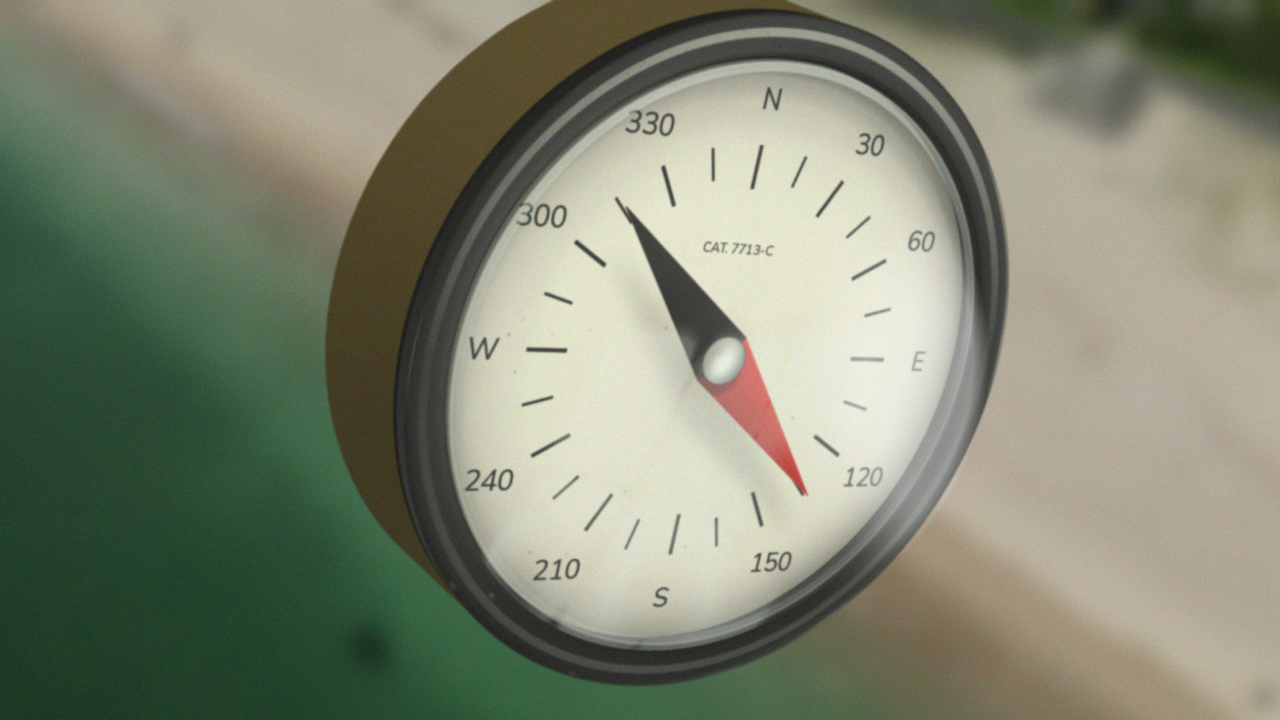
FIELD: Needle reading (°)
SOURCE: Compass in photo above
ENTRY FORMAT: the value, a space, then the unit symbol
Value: 135 °
